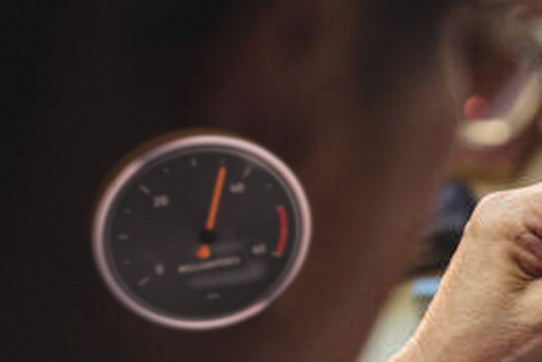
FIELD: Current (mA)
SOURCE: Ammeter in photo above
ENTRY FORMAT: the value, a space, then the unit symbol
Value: 35 mA
